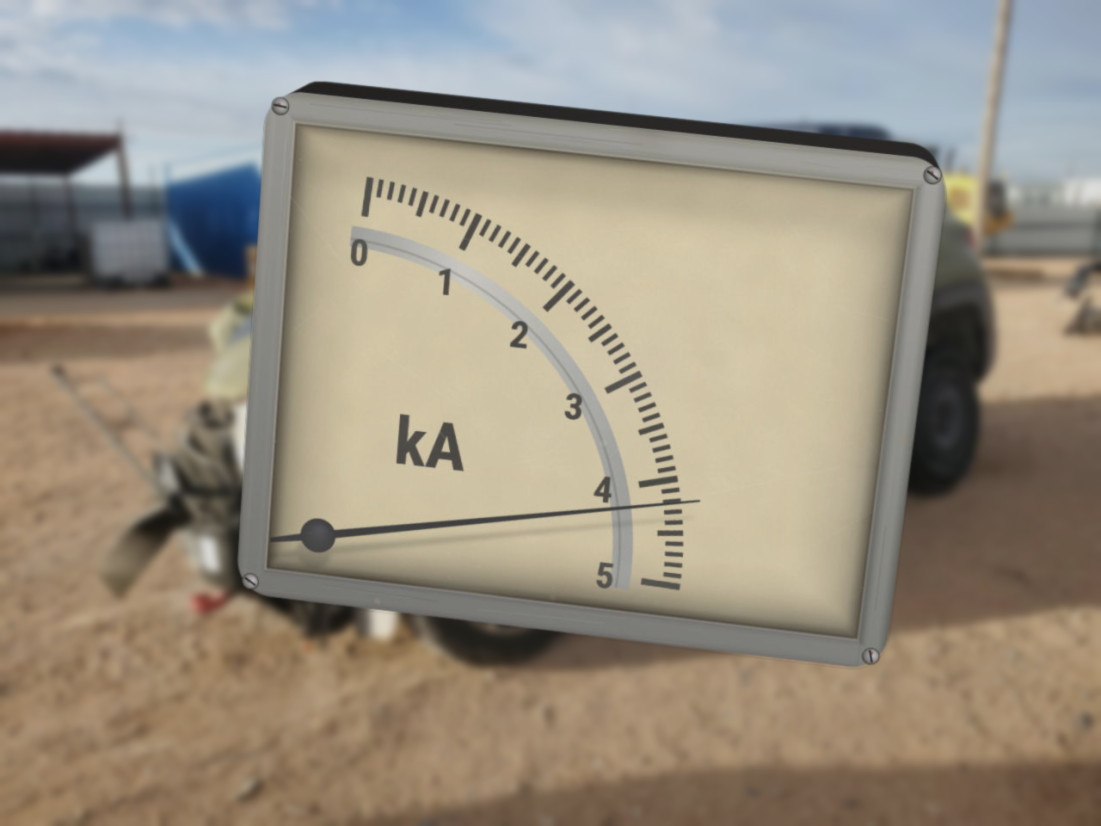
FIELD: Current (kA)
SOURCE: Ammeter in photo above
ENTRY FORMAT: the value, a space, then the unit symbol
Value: 4.2 kA
